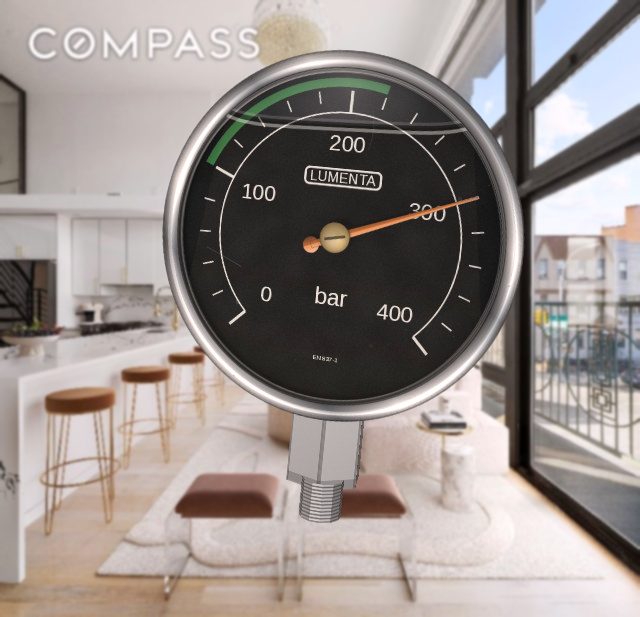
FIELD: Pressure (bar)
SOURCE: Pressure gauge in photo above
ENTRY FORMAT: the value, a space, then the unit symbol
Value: 300 bar
